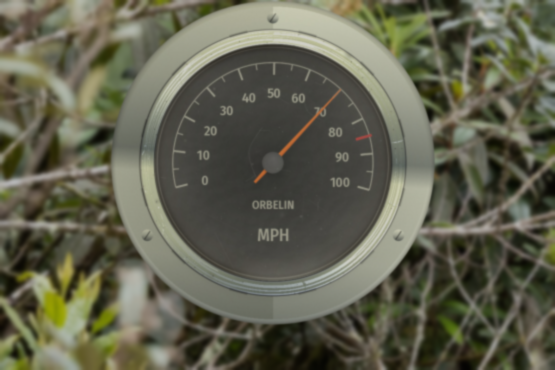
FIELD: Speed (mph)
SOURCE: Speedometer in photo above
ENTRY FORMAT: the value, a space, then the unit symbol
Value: 70 mph
